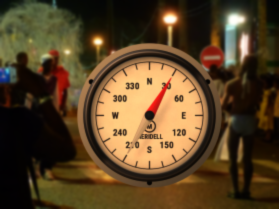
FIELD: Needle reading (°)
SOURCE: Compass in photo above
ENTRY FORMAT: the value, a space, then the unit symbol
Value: 30 °
